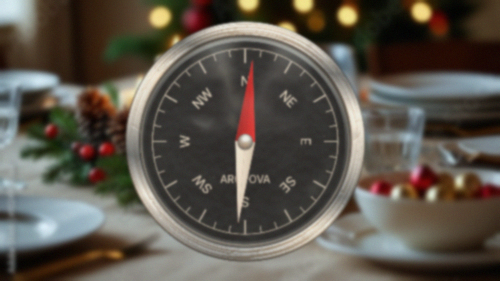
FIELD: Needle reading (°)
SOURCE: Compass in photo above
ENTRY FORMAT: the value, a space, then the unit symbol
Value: 5 °
